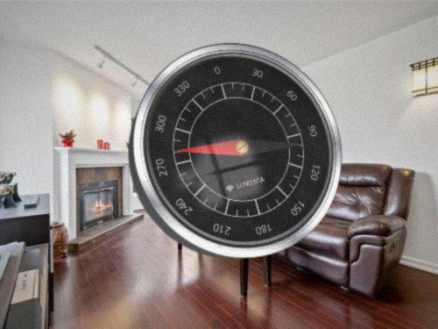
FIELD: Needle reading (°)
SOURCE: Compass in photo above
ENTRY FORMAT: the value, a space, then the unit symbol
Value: 280 °
